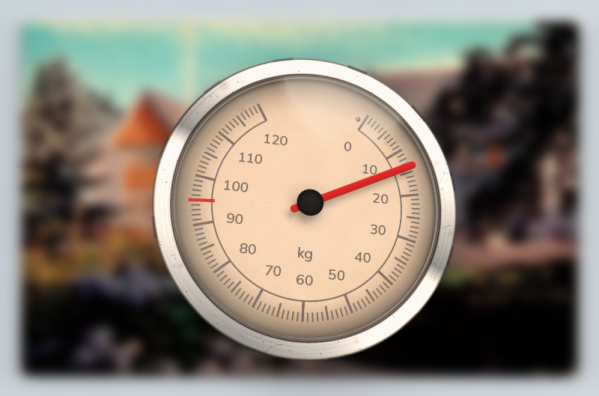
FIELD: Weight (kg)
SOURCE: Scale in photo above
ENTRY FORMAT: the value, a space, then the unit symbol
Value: 14 kg
